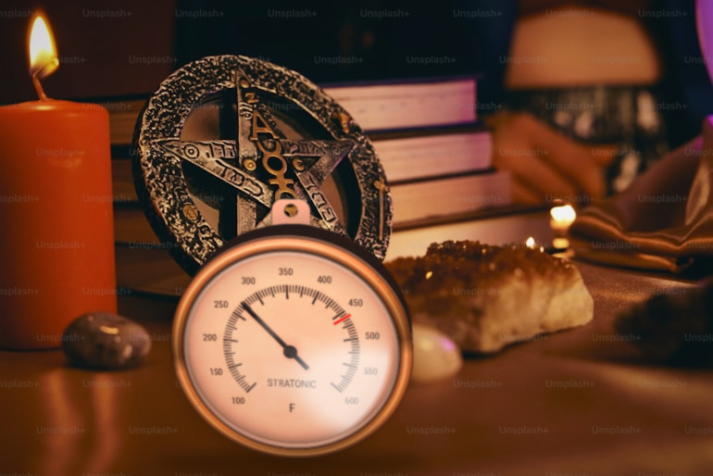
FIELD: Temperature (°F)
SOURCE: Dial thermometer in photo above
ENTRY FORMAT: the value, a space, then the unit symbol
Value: 275 °F
